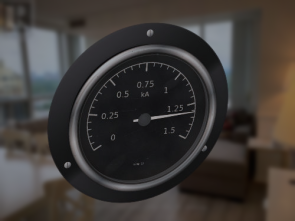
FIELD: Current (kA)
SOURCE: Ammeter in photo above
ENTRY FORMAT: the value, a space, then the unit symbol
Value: 1.3 kA
